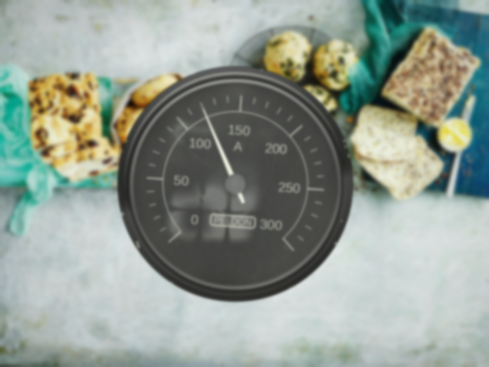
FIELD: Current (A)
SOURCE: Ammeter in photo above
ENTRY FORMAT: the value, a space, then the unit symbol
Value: 120 A
